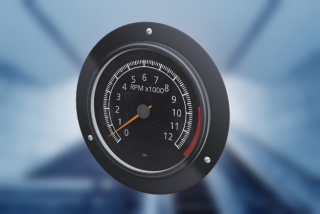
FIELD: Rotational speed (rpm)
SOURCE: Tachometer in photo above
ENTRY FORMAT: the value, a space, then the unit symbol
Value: 500 rpm
